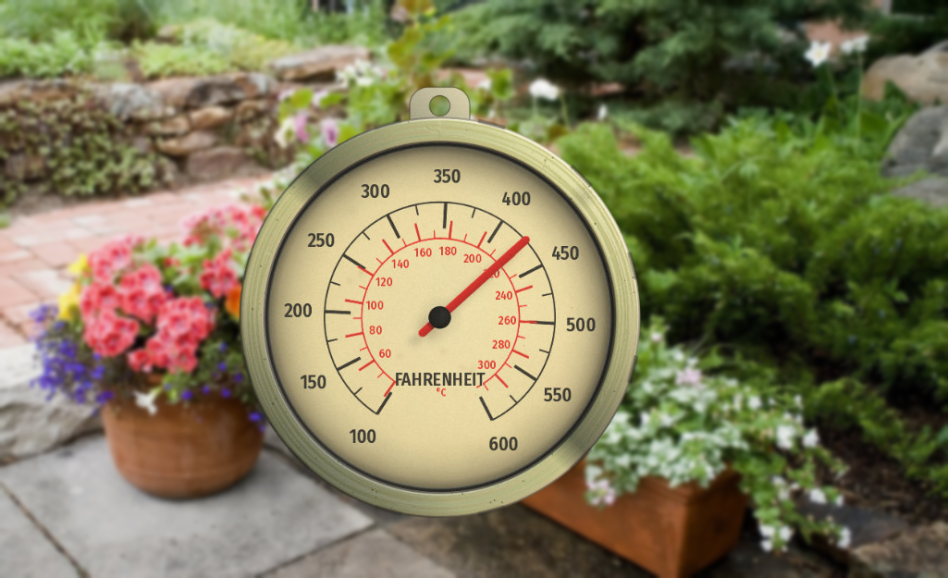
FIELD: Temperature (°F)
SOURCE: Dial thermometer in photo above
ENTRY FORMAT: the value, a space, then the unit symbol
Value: 425 °F
